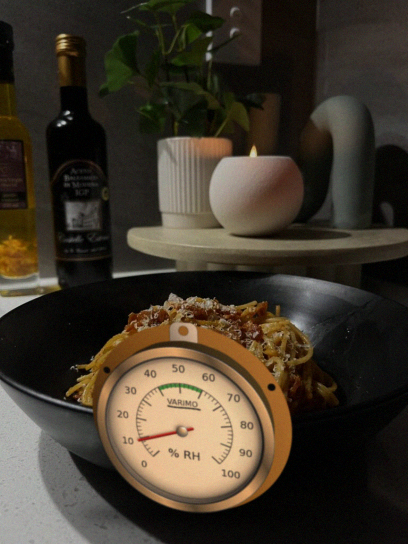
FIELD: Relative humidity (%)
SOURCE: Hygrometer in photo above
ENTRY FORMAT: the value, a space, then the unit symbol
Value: 10 %
